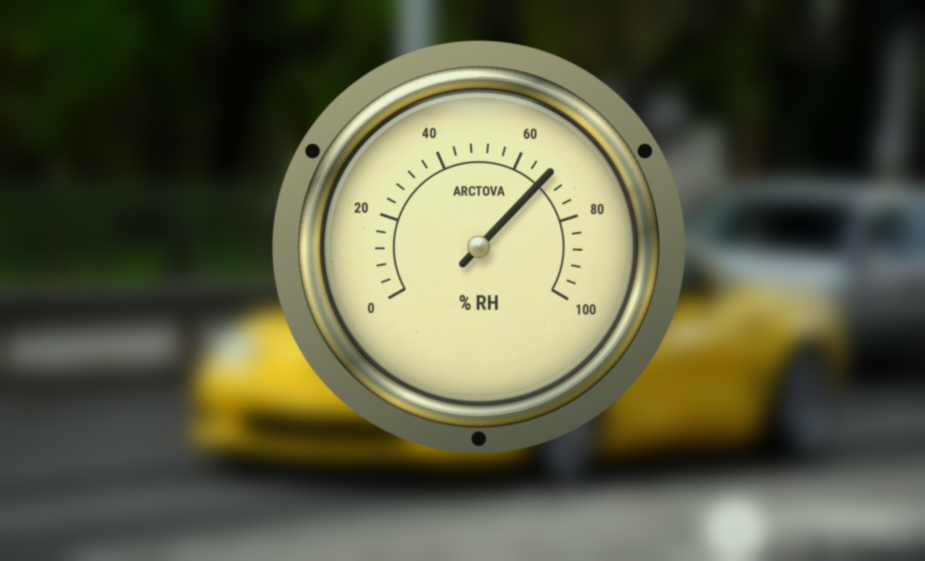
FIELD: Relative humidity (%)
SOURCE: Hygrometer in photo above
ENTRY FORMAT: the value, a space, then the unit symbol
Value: 68 %
